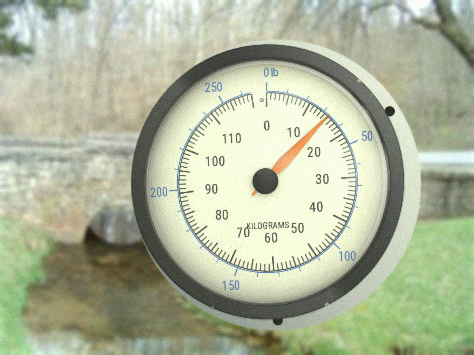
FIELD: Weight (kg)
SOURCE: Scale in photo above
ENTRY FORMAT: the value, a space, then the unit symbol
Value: 15 kg
